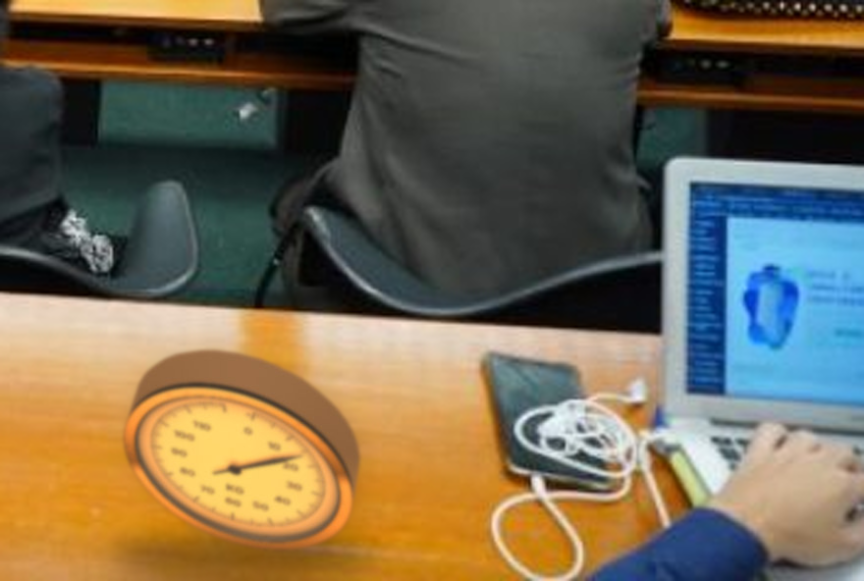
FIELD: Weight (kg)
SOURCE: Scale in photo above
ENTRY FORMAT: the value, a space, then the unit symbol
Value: 15 kg
